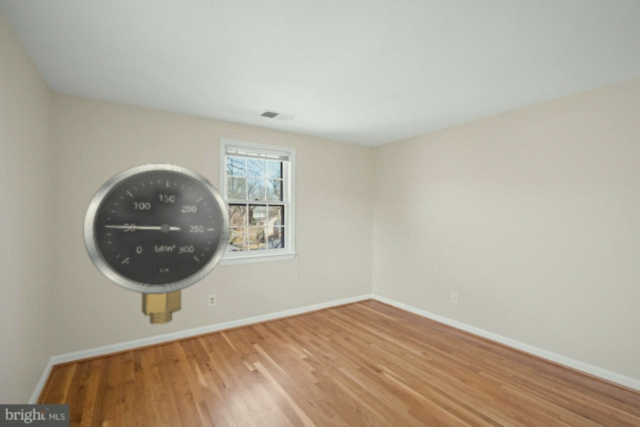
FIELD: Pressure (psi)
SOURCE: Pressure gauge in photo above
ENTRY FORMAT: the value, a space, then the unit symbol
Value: 50 psi
